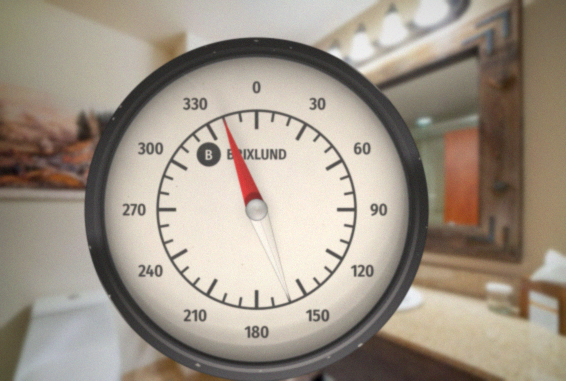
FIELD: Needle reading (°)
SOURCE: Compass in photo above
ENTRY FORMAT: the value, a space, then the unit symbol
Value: 340 °
